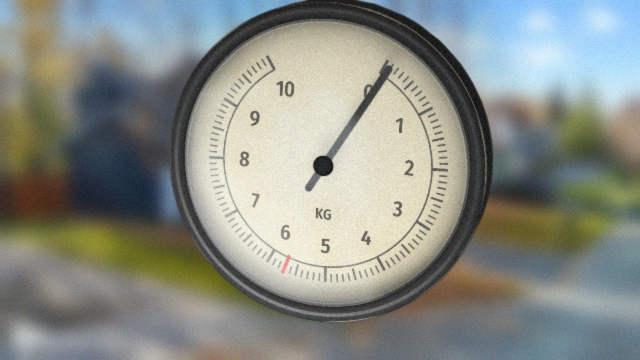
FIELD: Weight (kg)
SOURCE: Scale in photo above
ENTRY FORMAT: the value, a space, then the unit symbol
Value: 0.1 kg
